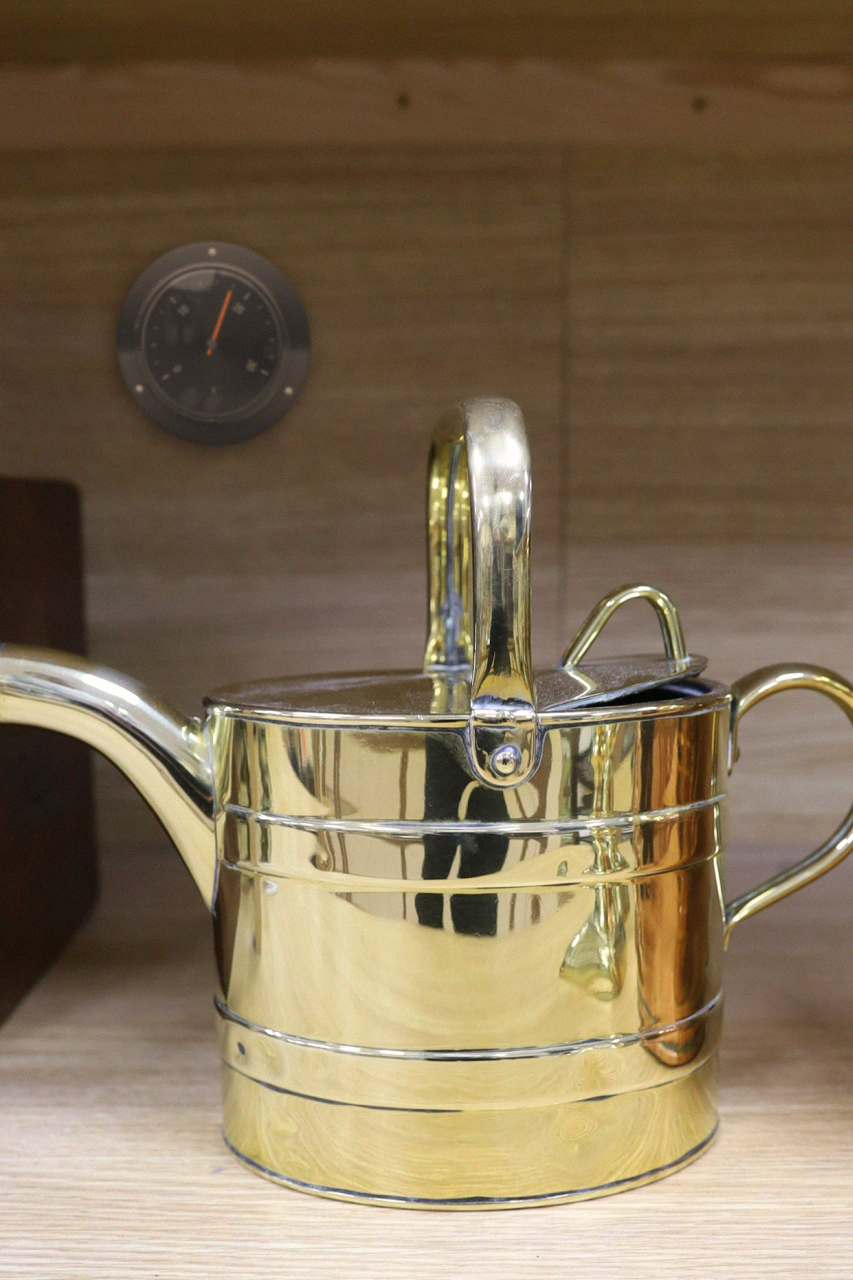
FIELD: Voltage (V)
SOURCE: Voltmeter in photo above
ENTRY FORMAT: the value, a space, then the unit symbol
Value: 18 V
